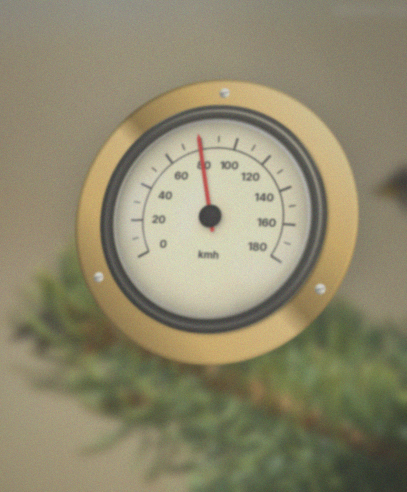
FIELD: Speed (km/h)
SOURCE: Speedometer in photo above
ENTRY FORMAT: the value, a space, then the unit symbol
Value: 80 km/h
